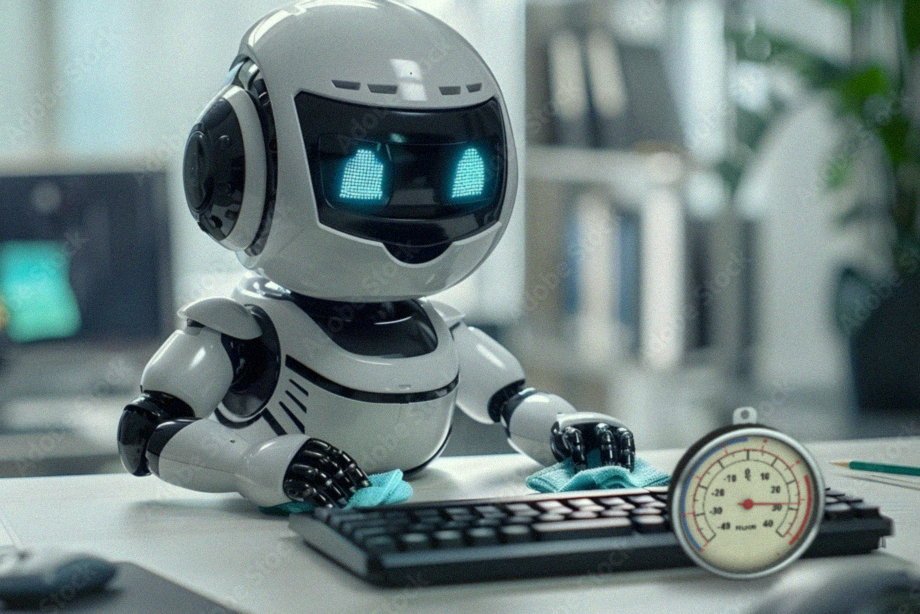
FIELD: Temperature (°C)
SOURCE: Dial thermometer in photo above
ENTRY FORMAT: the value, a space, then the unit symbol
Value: 27.5 °C
